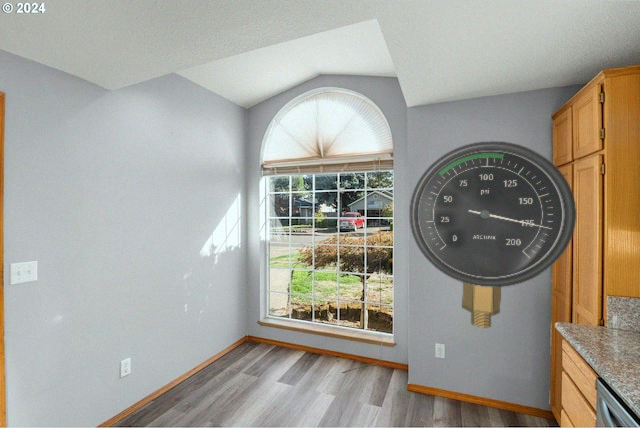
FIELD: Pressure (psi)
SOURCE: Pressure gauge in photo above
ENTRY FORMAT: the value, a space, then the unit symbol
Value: 175 psi
